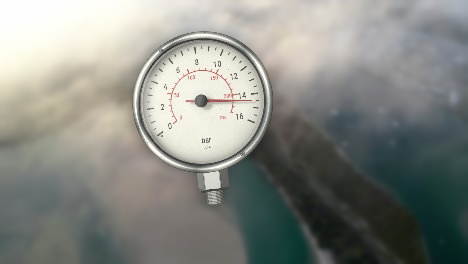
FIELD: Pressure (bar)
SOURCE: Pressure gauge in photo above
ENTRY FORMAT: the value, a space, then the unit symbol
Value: 14.5 bar
